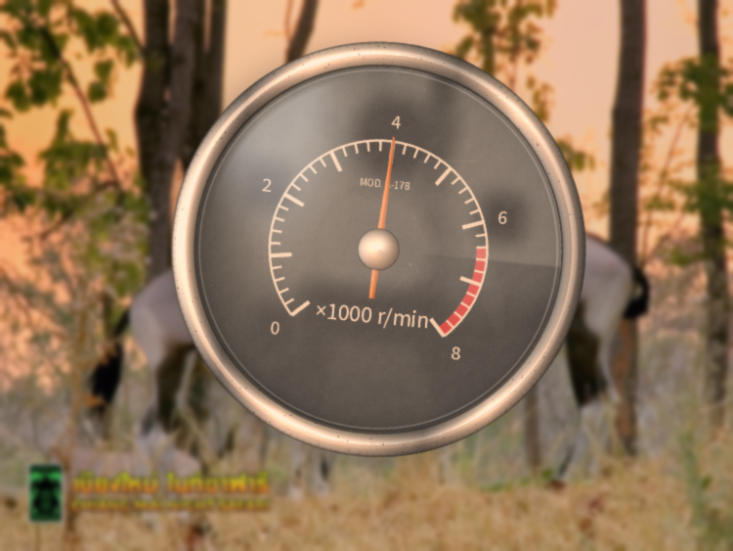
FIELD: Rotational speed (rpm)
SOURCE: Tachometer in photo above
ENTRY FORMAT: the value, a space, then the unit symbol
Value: 4000 rpm
